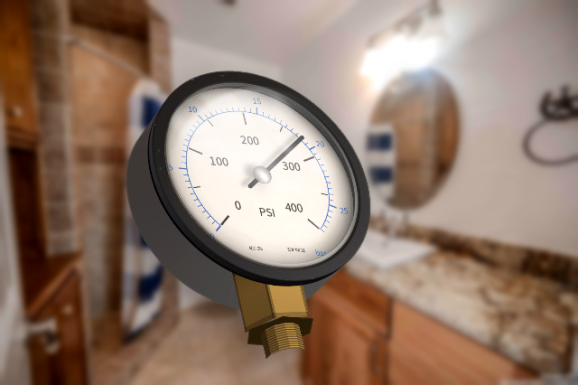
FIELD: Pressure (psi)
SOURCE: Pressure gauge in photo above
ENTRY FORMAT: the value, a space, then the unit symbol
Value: 275 psi
